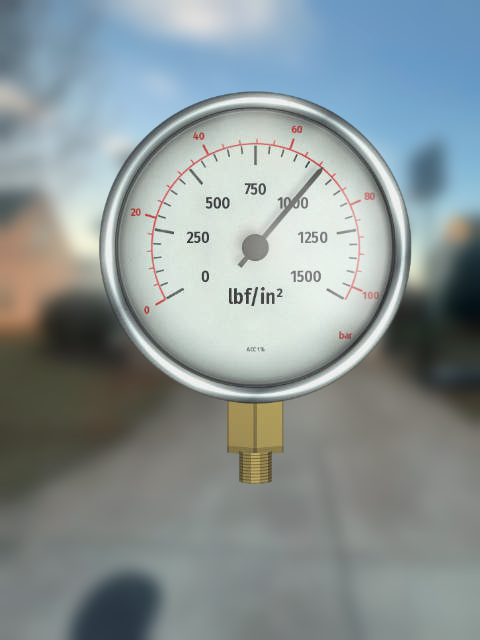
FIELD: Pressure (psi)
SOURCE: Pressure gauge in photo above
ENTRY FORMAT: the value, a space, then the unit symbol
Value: 1000 psi
